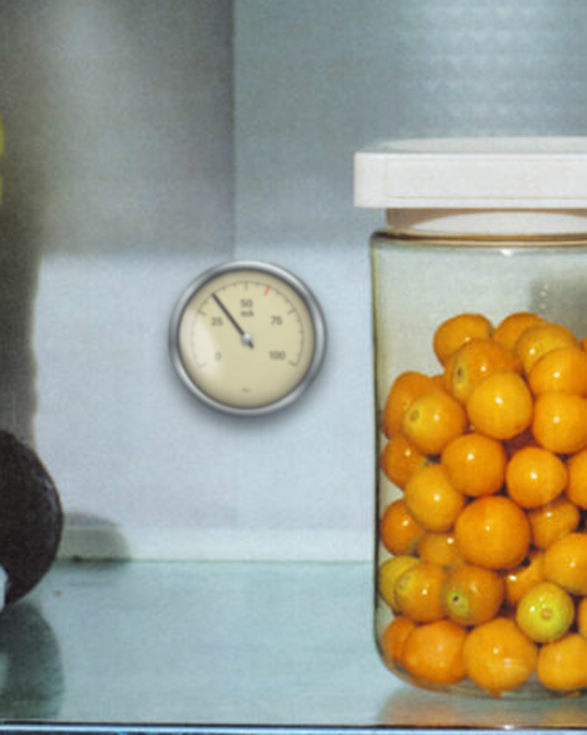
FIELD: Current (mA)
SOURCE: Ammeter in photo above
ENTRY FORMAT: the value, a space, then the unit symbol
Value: 35 mA
